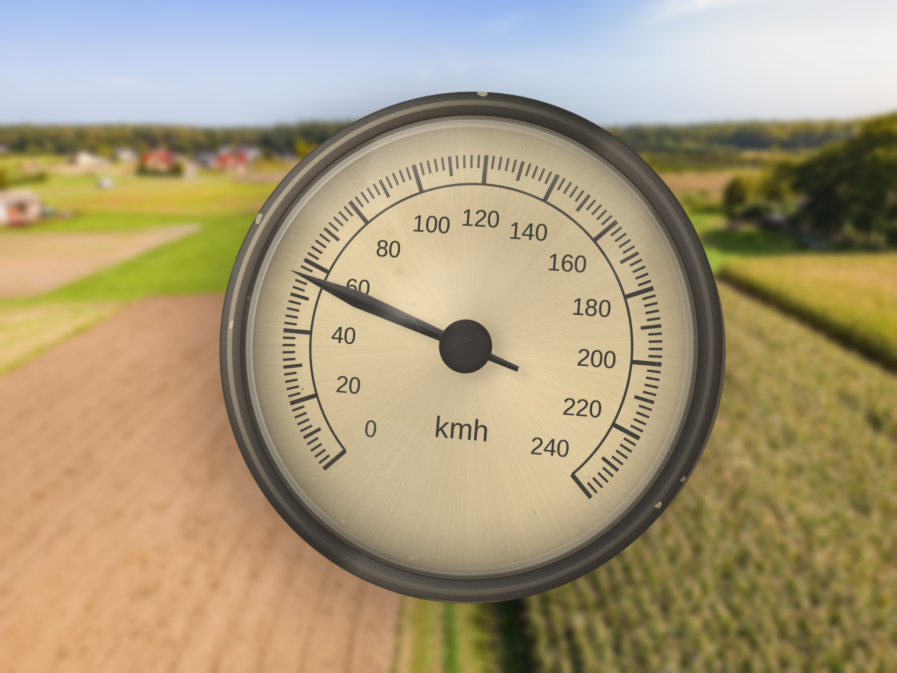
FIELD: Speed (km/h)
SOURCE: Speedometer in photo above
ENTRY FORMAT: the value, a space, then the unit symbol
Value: 56 km/h
